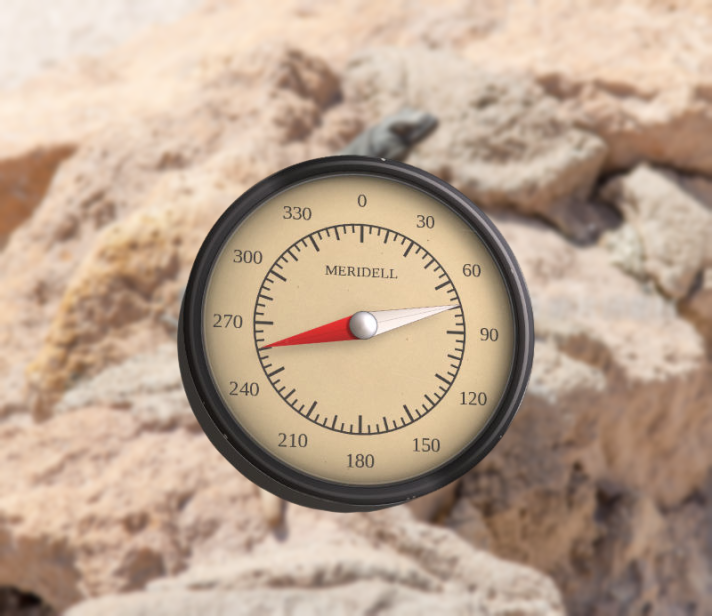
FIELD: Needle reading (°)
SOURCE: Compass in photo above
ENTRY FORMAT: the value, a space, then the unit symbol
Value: 255 °
